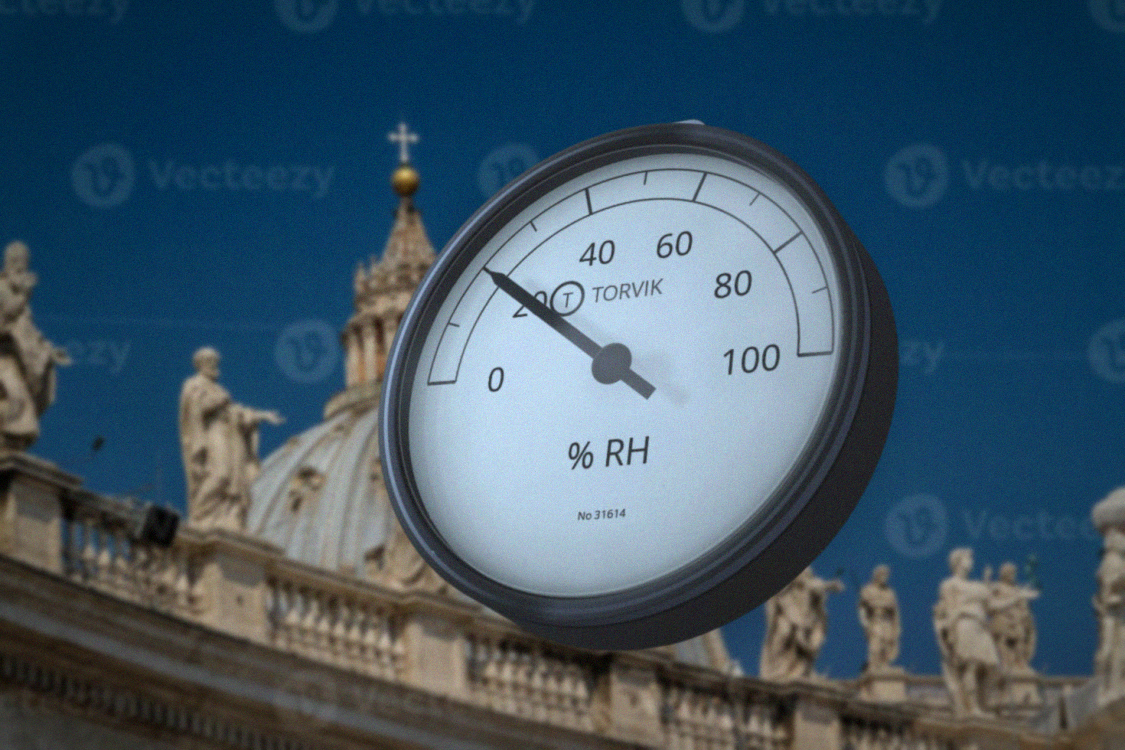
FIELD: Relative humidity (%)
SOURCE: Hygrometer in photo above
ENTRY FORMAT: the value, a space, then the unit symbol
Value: 20 %
